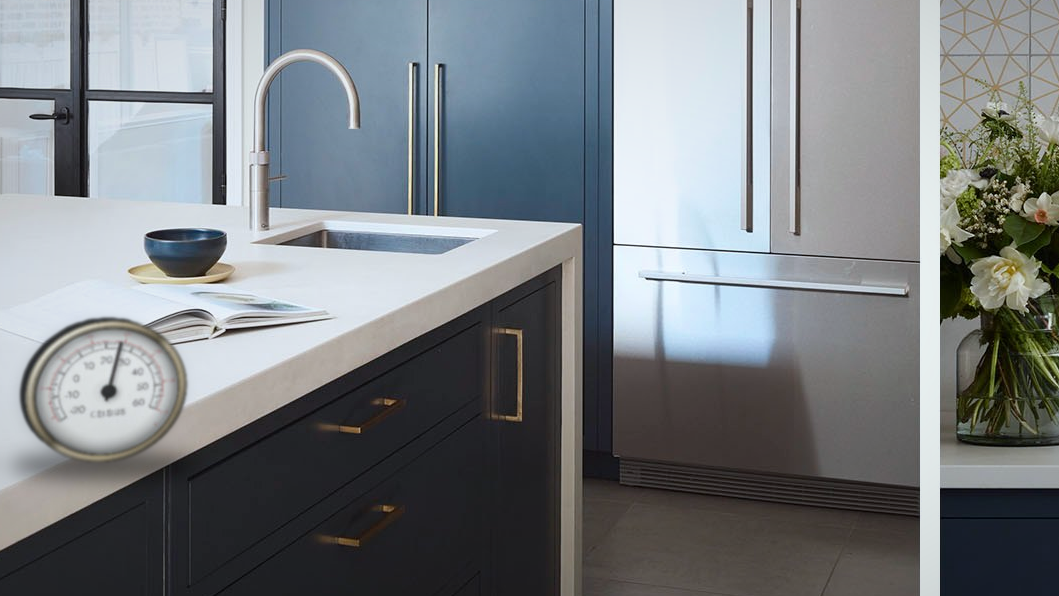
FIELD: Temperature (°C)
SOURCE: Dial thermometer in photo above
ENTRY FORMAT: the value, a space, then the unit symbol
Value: 25 °C
